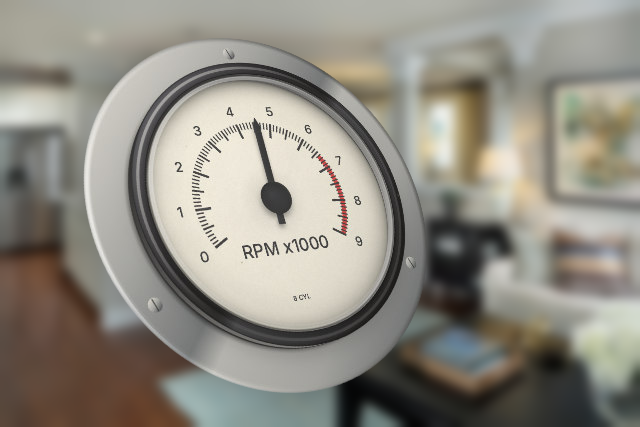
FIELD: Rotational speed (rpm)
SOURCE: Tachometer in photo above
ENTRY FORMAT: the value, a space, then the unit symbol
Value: 4500 rpm
